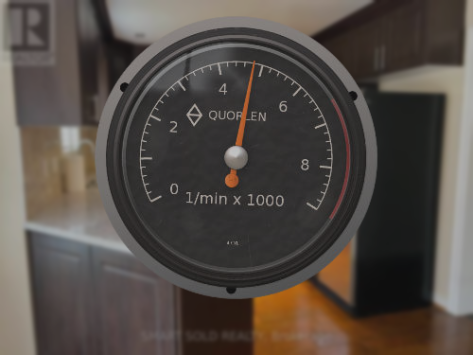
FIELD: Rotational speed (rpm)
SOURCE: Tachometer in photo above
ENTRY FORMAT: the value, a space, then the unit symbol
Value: 4800 rpm
